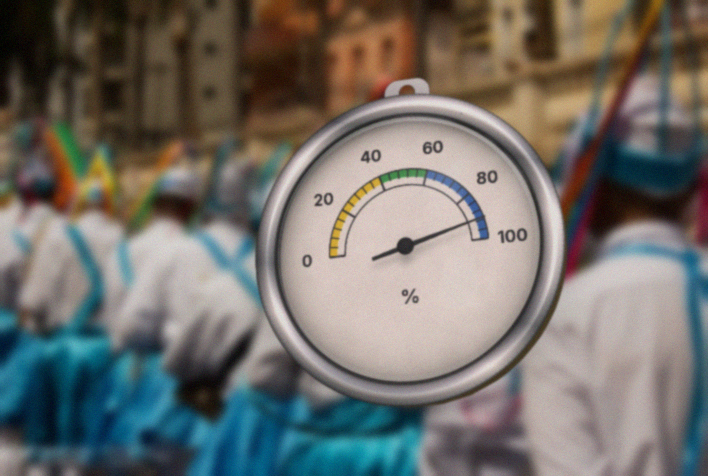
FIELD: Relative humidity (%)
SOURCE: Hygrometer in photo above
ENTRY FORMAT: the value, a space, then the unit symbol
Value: 92 %
